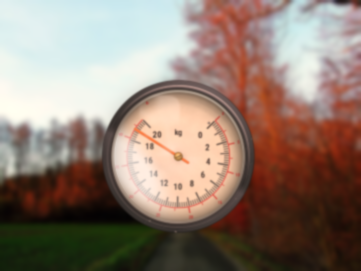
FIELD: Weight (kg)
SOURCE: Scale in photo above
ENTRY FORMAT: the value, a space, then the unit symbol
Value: 19 kg
